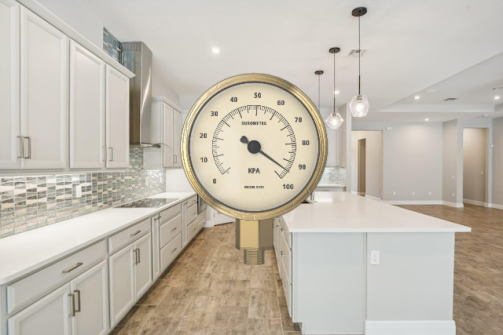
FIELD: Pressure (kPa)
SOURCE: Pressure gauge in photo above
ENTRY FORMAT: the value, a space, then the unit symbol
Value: 95 kPa
